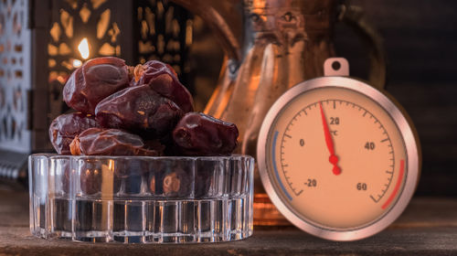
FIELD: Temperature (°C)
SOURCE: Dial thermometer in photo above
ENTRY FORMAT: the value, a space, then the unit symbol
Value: 16 °C
